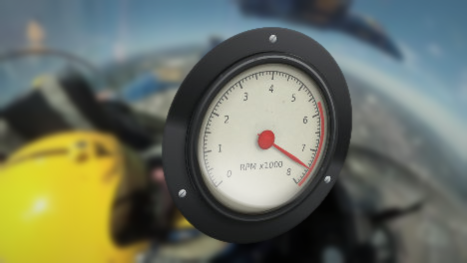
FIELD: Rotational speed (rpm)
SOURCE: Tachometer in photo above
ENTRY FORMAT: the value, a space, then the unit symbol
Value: 7500 rpm
